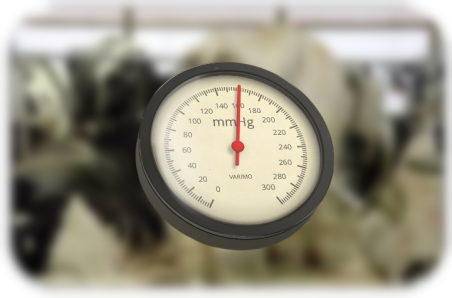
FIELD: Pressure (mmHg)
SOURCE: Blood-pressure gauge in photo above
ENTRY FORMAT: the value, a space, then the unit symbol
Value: 160 mmHg
